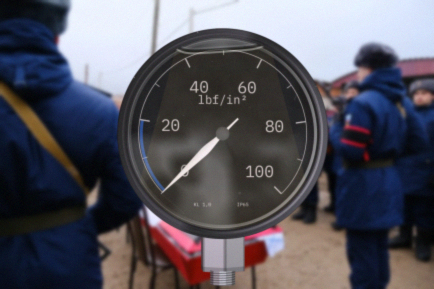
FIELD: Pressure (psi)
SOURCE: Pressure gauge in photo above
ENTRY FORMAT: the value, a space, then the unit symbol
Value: 0 psi
